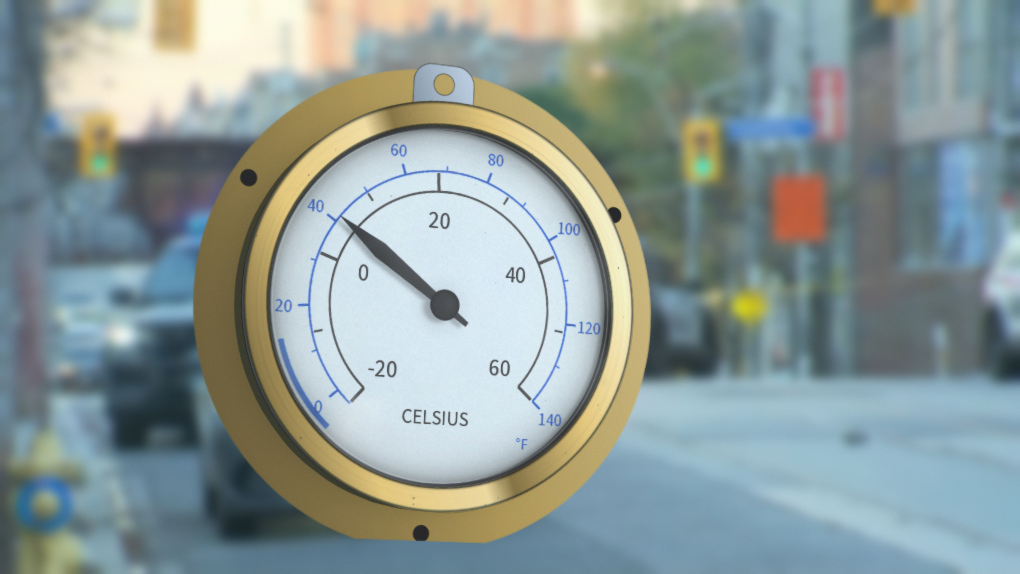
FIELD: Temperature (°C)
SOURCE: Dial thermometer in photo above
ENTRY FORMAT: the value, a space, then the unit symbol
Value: 5 °C
